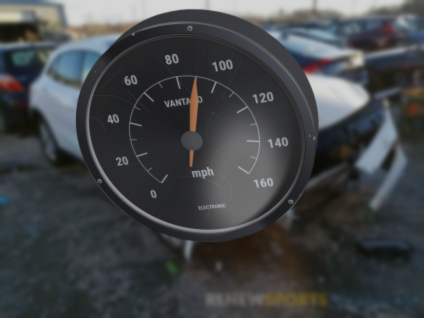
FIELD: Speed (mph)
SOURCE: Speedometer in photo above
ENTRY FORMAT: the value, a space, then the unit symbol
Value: 90 mph
